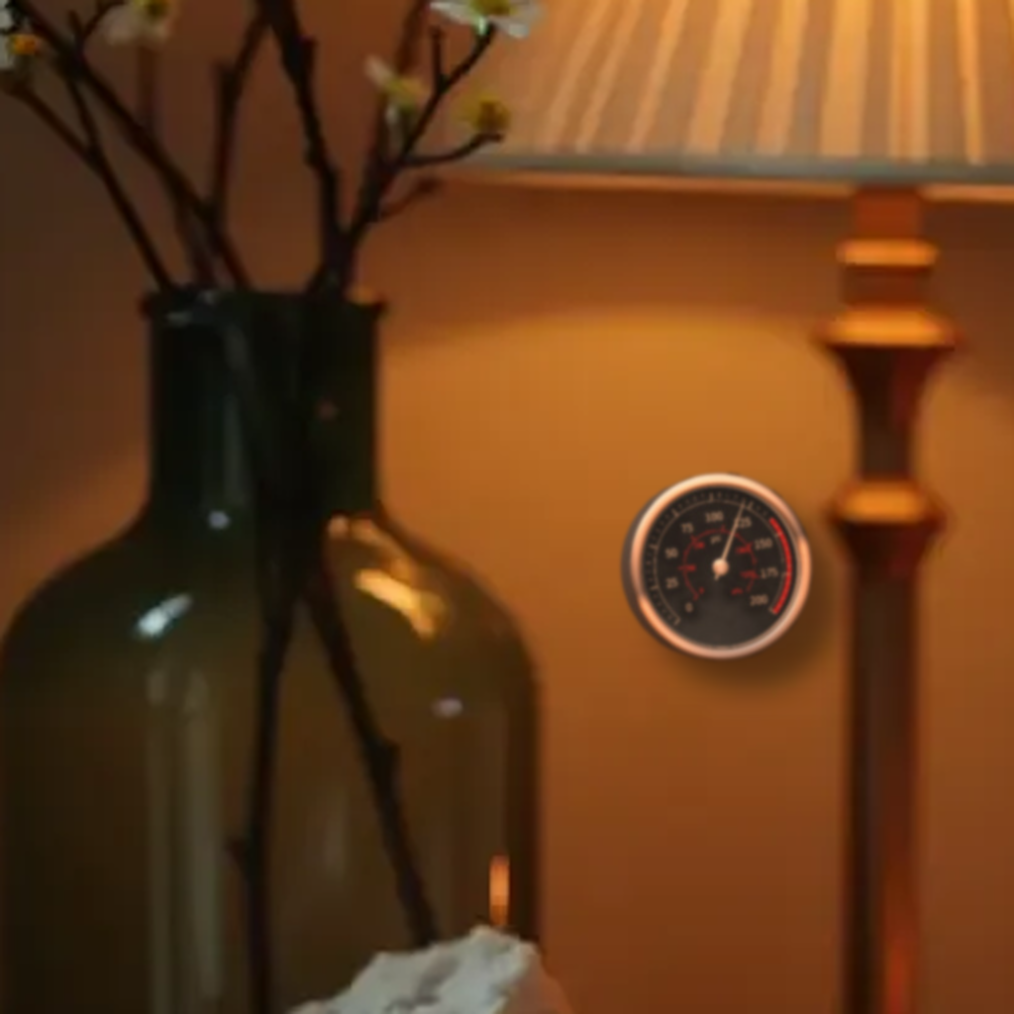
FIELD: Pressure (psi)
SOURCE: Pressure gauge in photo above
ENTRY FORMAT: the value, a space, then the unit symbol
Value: 120 psi
